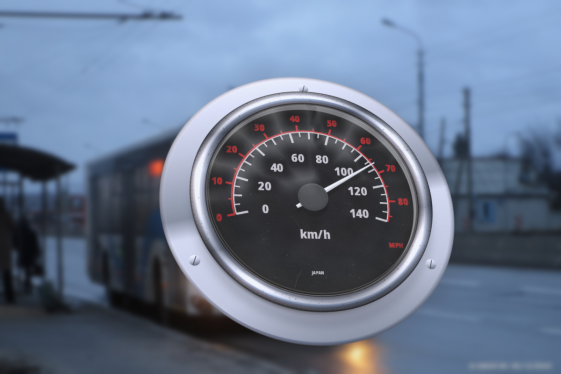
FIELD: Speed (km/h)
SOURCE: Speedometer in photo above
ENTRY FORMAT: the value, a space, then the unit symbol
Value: 107.5 km/h
